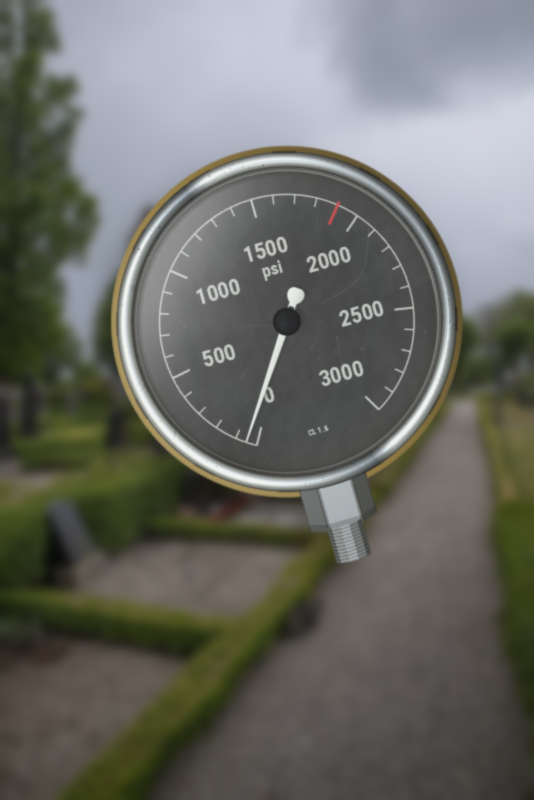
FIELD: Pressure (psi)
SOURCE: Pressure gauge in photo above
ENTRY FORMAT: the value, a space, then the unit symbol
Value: 50 psi
